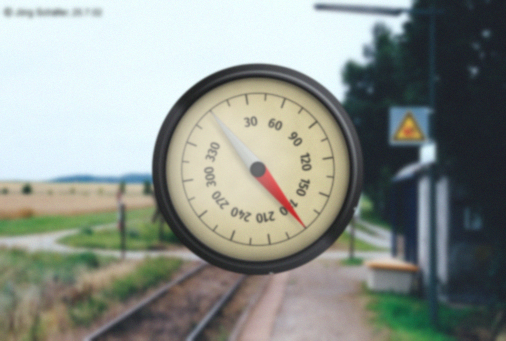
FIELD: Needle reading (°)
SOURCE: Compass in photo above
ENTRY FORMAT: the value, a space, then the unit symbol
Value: 180 °
